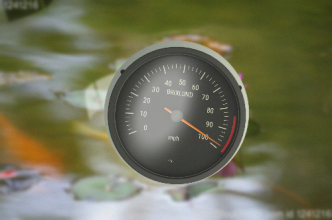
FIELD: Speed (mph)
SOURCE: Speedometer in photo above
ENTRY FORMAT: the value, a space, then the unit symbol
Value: 98 mph
